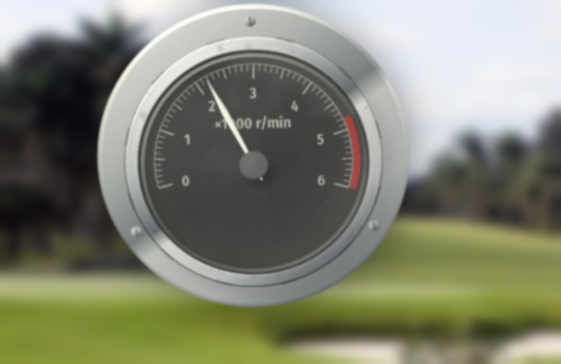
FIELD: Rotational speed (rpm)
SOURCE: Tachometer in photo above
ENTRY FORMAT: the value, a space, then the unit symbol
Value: 2200 rpm
